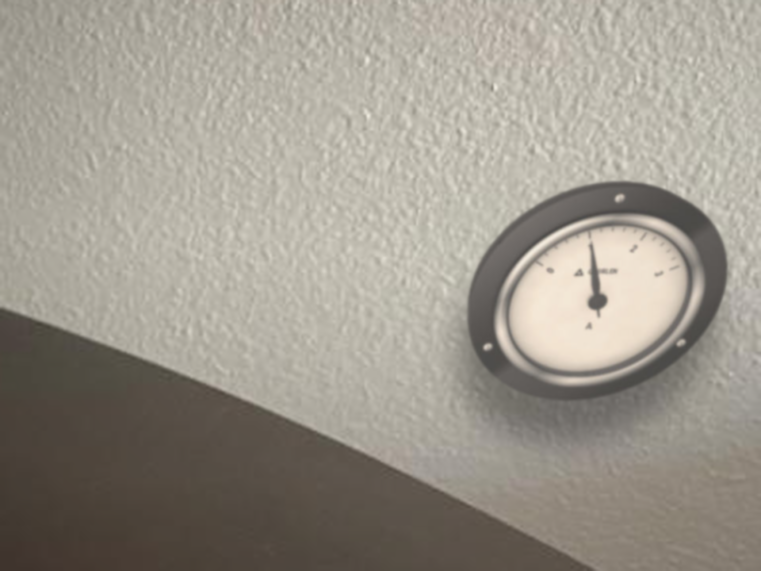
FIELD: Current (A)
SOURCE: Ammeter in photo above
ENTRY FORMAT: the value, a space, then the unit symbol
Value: 1 A
